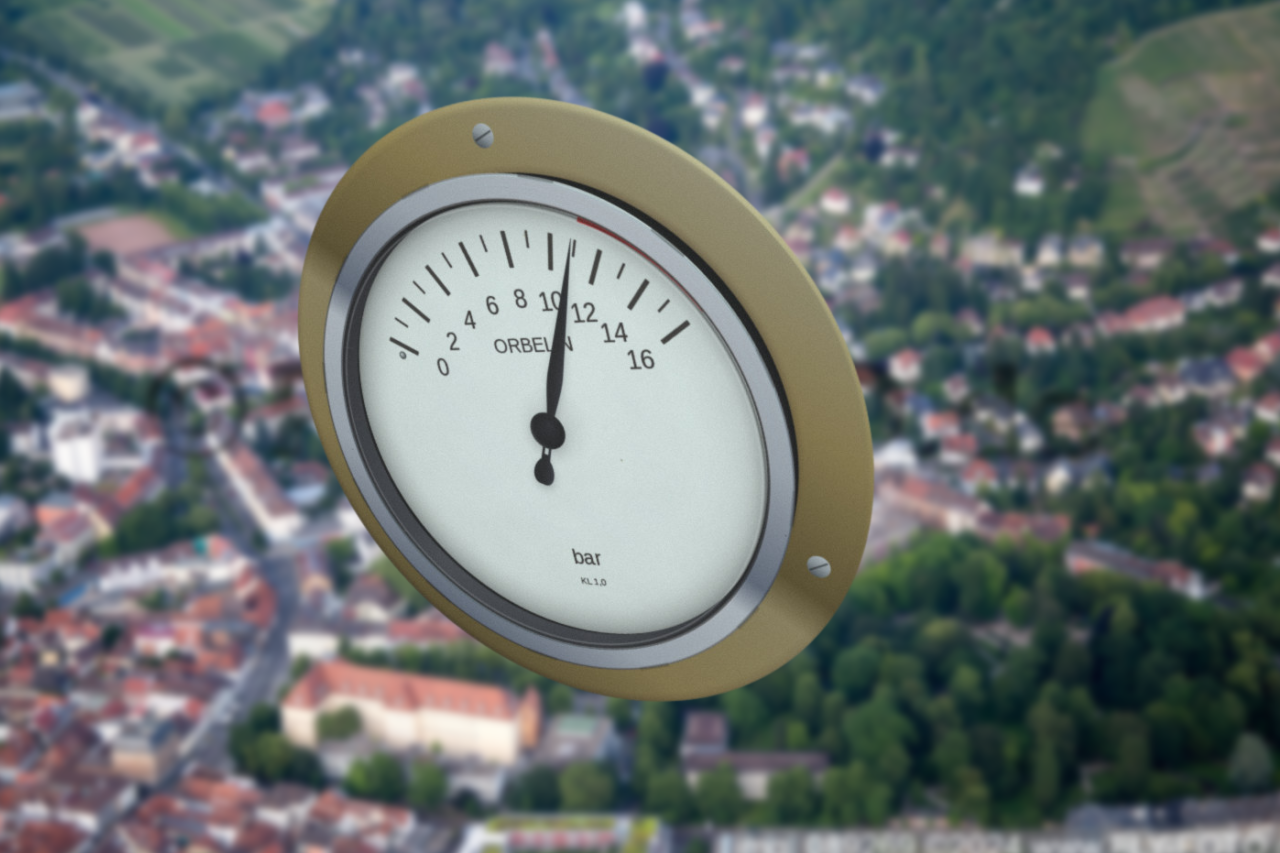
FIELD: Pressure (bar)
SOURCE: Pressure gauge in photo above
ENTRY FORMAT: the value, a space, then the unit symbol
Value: 11 bar
